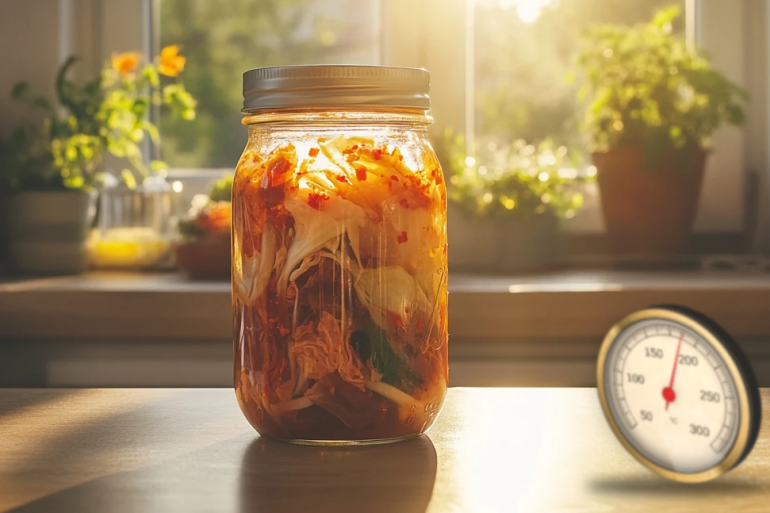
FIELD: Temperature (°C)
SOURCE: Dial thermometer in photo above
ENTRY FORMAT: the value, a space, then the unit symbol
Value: 187.5 °C
